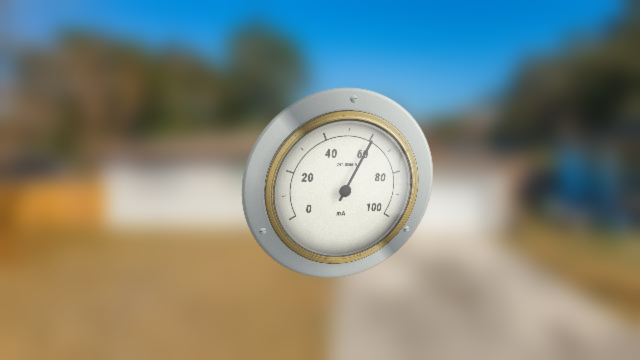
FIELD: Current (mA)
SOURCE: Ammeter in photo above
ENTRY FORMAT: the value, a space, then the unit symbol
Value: 60 mA
